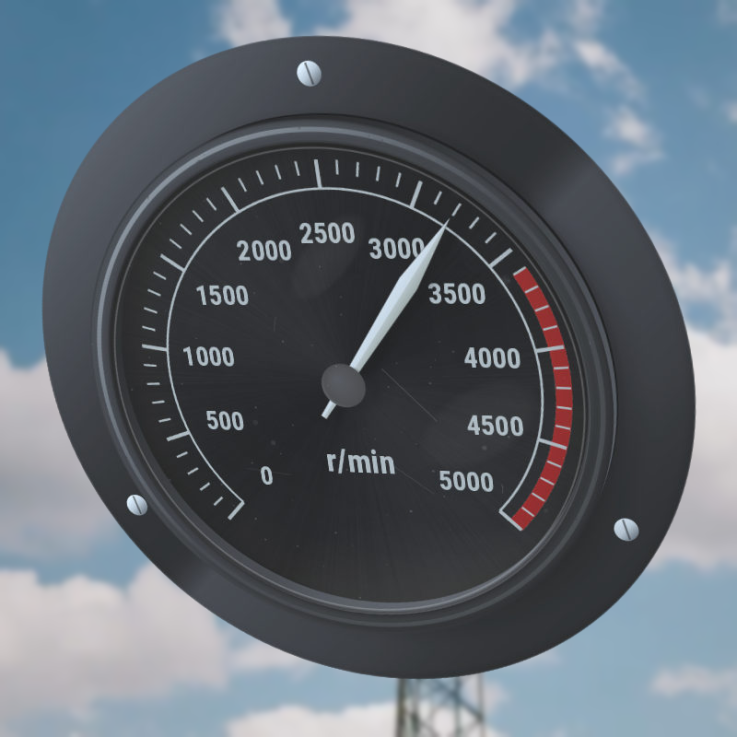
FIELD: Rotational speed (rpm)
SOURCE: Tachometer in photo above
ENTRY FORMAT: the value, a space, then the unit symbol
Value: 3200 rpm
